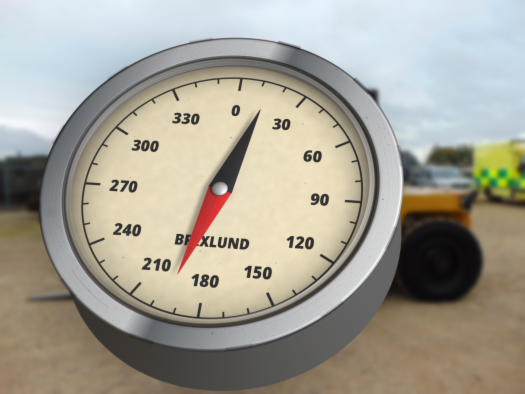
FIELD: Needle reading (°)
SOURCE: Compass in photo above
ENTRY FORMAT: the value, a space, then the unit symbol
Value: 195 °
